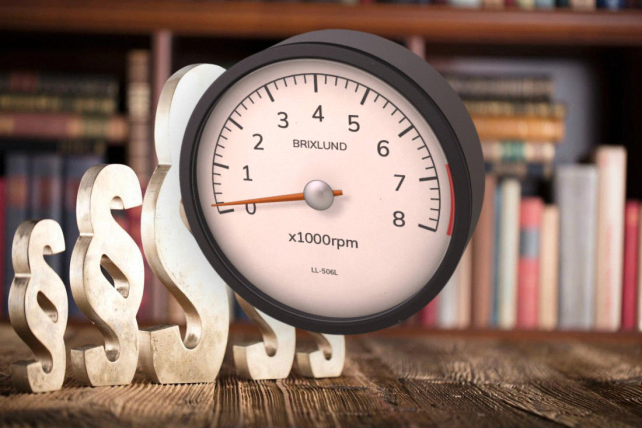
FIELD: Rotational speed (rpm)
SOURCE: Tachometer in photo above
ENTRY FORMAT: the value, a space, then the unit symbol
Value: 200 rpm
